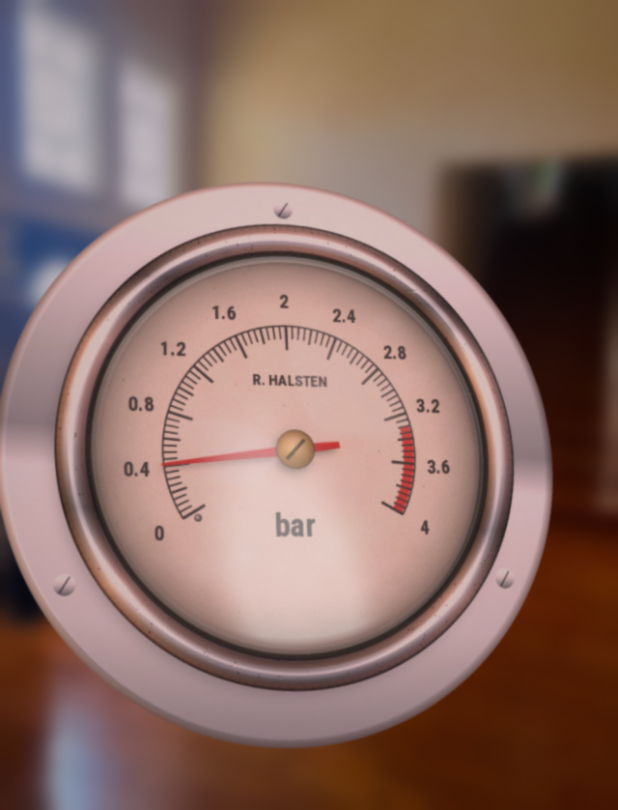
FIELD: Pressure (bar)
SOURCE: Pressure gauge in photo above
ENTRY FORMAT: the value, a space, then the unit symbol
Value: 0.4 bar
